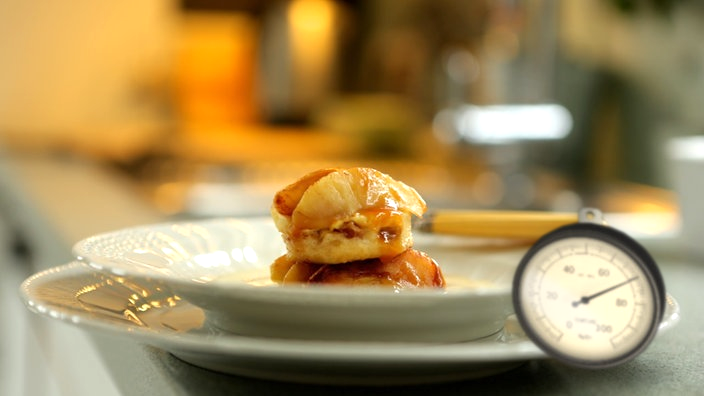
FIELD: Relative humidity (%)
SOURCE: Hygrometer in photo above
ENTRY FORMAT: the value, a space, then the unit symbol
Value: 70 %
